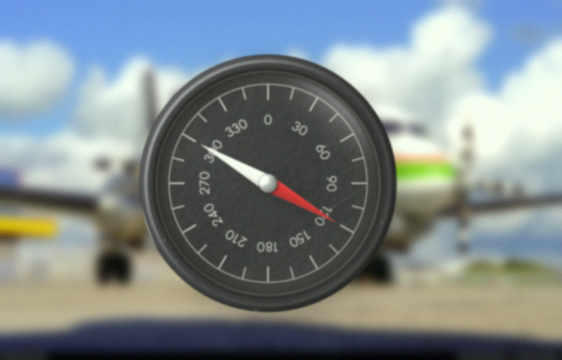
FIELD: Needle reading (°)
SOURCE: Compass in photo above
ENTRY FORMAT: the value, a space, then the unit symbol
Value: 120 °
